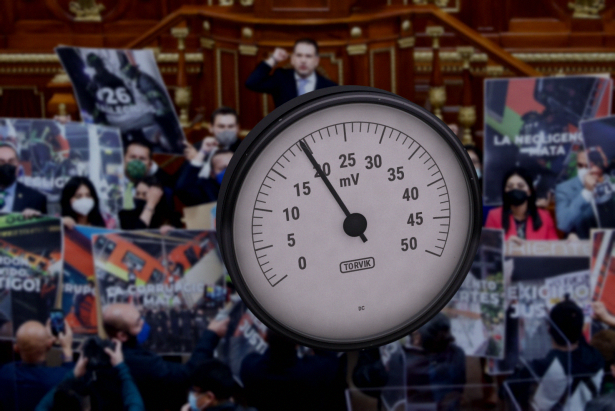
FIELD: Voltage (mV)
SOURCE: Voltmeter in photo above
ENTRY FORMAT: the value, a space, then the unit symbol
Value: 19.5 mV
